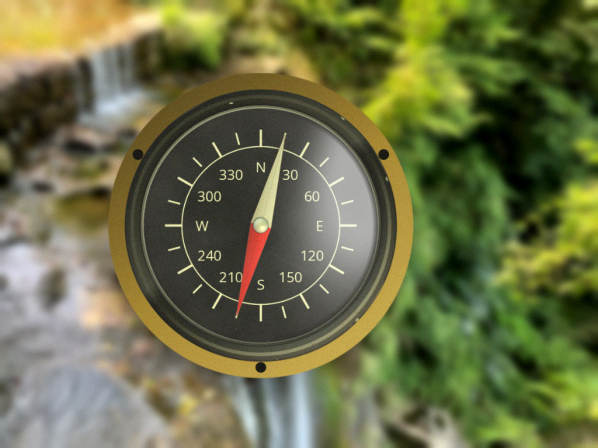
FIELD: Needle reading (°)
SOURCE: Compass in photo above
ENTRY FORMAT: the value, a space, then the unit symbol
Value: 195 °
